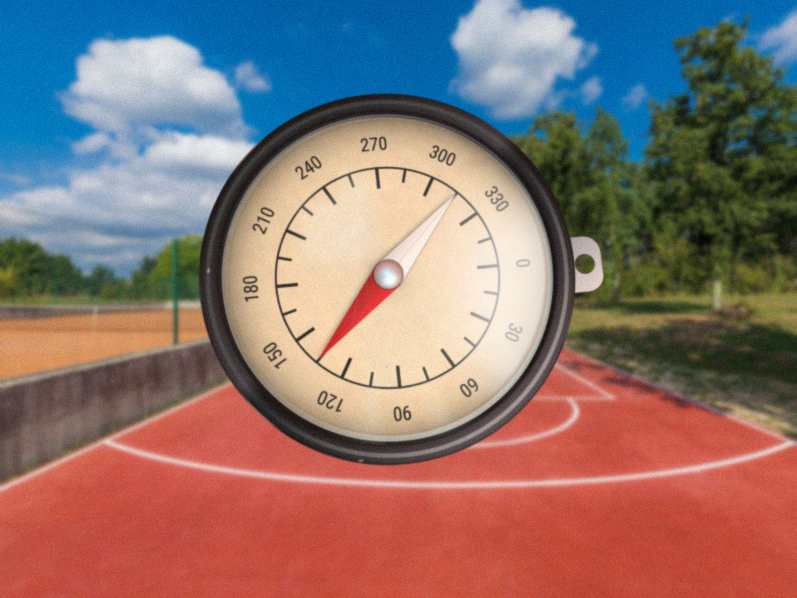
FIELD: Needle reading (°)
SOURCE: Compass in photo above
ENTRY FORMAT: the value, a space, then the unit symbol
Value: 135 °
